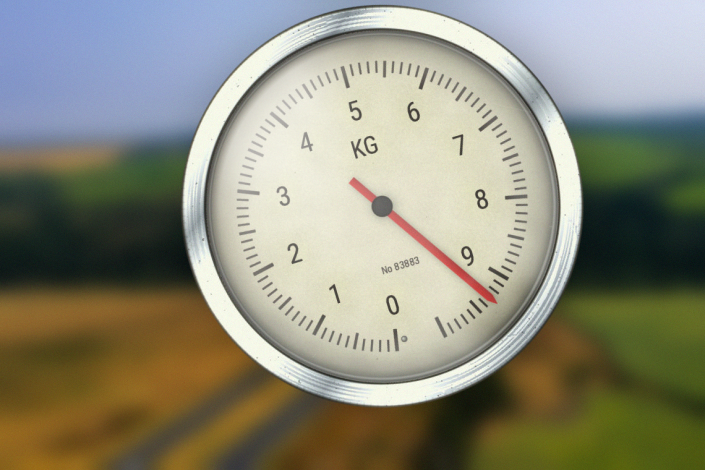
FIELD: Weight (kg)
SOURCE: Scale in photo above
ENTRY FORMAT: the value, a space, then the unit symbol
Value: 9.3 kg
